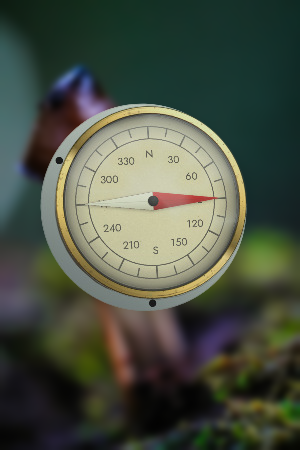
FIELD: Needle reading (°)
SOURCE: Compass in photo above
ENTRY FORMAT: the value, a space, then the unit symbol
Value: 90 °
